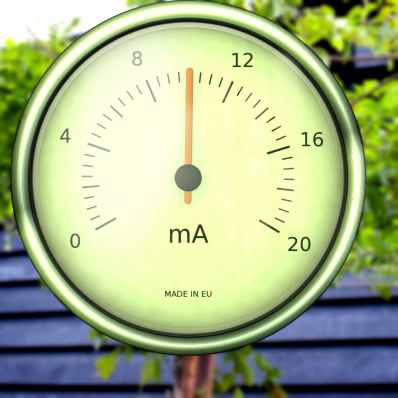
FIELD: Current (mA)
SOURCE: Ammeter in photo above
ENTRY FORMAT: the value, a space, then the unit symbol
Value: 10 mA
